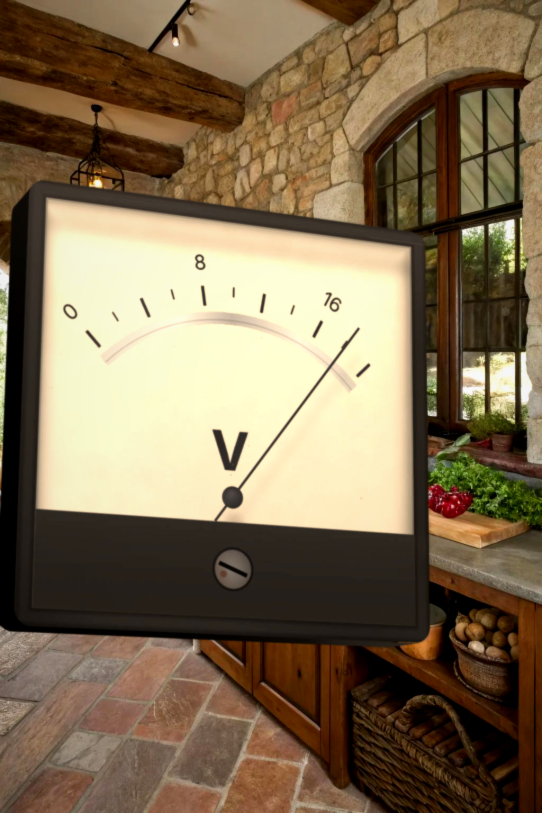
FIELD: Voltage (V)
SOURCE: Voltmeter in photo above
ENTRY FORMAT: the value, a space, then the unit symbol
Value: 18 V
